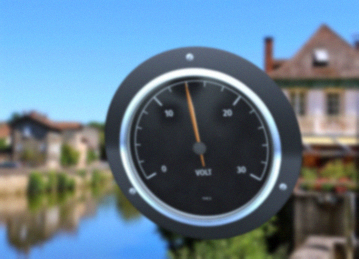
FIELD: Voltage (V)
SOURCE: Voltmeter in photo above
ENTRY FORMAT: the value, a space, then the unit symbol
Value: 14 V
